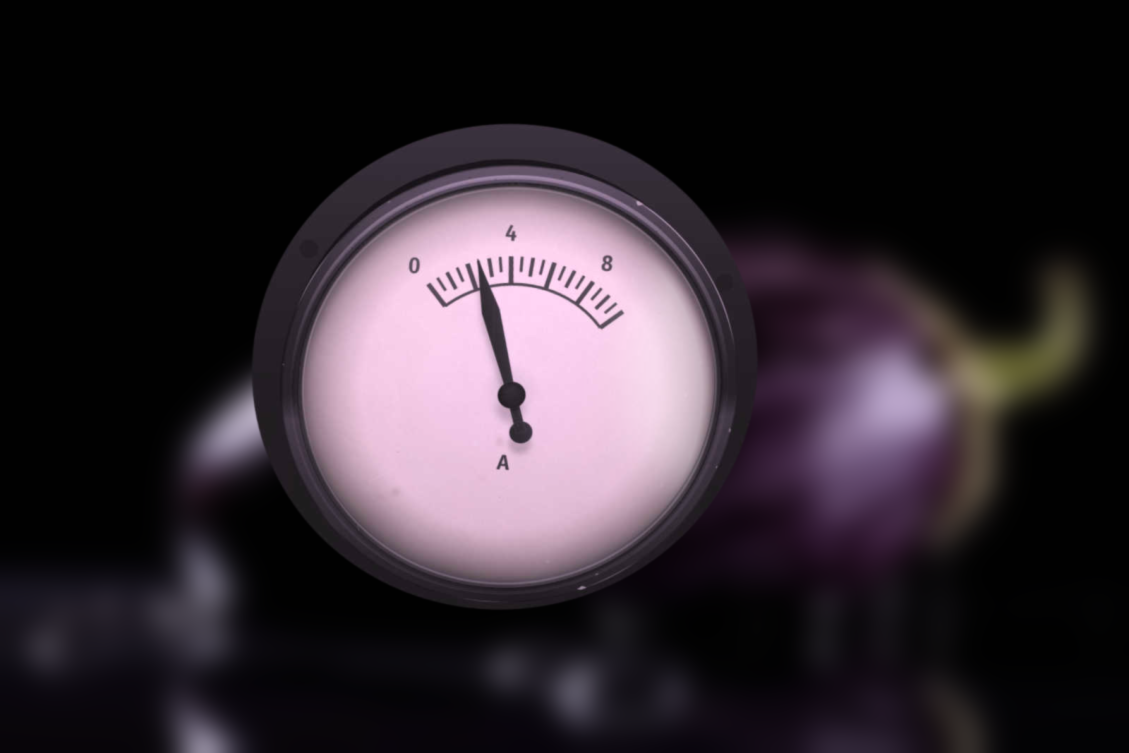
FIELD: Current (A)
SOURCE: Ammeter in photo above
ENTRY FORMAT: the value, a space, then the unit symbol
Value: 2.5 A
